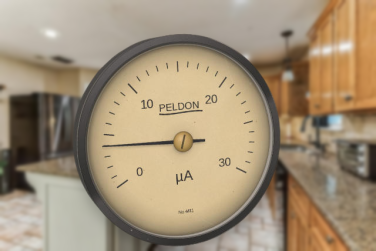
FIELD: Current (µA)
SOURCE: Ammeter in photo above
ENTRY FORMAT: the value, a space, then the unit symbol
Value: 4 µA
